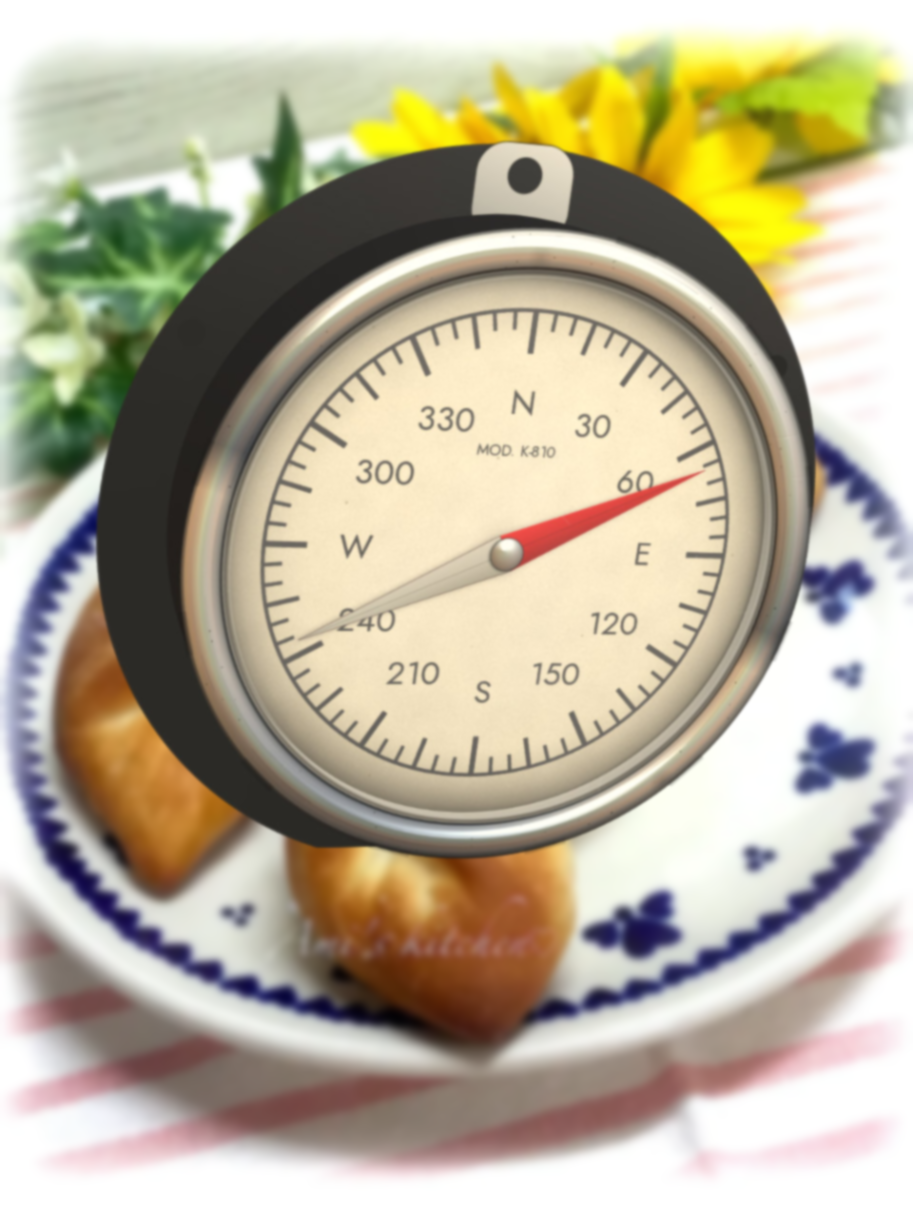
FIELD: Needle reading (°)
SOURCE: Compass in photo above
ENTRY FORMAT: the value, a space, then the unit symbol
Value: 65 °
